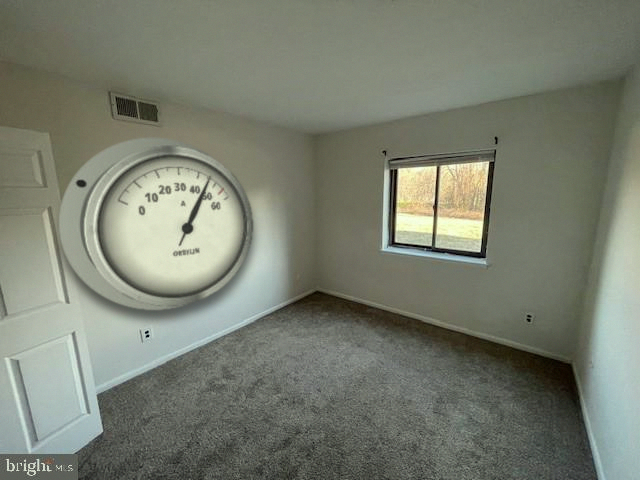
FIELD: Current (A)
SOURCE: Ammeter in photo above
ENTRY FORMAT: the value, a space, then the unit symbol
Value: 45 A
